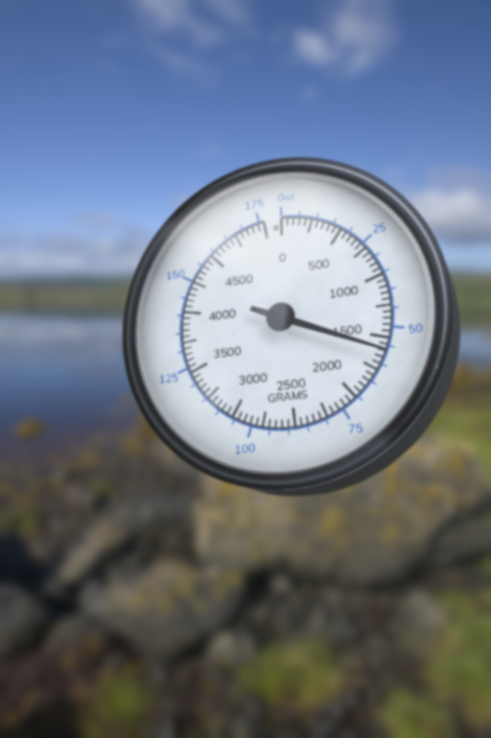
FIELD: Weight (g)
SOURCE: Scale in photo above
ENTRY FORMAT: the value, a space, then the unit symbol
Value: 1600 g
